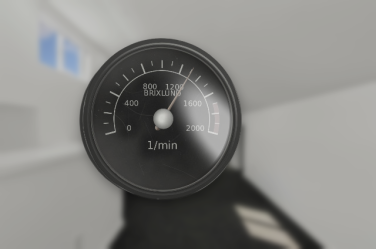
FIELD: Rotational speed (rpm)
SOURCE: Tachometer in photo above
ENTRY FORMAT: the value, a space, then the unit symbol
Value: 1300 rpm
